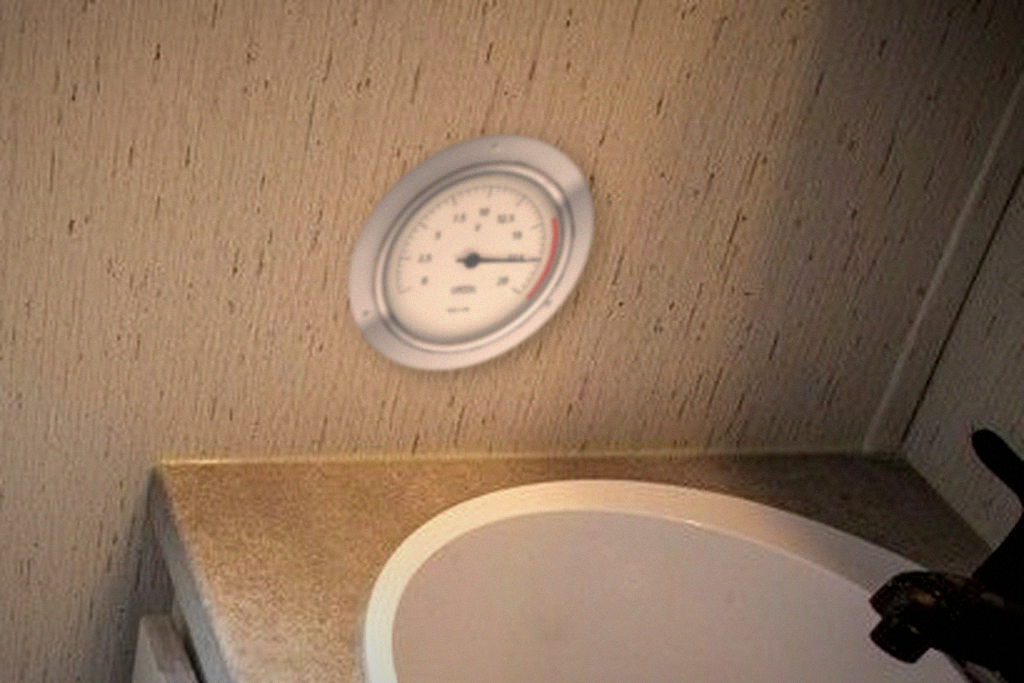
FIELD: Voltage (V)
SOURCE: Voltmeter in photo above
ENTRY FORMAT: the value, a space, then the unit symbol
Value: 17.5 V
